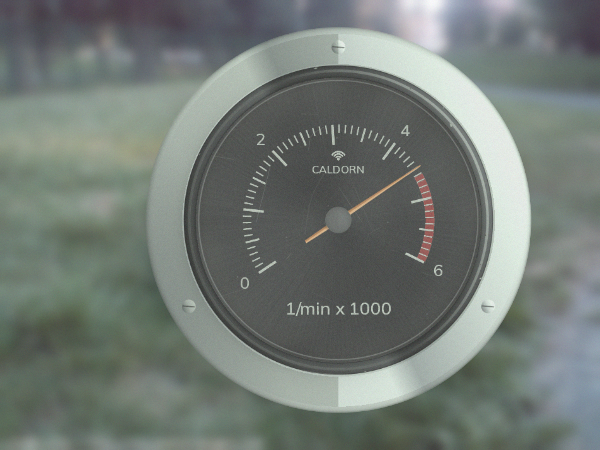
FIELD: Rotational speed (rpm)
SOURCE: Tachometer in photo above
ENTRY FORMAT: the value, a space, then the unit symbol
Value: 4500 rpm
